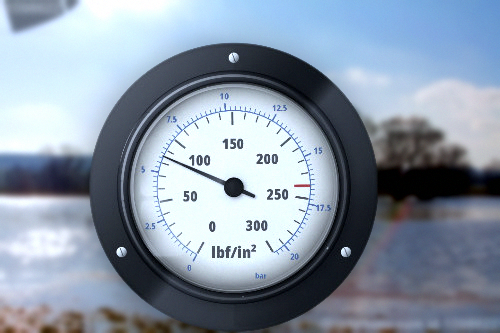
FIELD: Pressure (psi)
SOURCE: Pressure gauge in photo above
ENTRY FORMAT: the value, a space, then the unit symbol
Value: 85 psi
